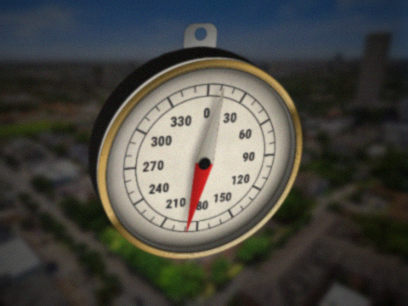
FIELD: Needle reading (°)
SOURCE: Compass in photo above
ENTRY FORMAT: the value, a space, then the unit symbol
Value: 190 °
